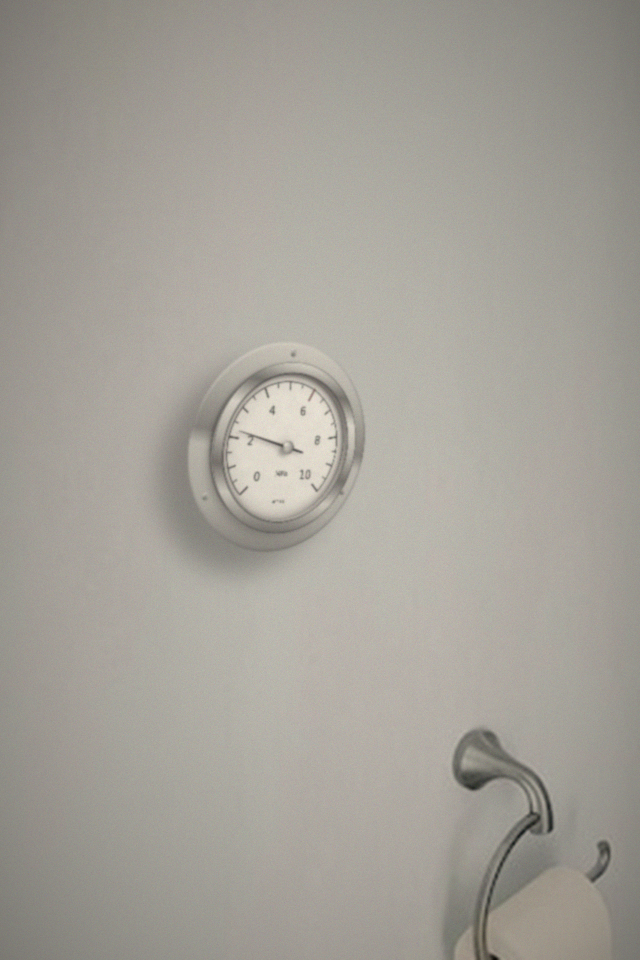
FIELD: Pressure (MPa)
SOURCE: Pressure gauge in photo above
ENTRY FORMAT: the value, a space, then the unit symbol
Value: 2.25 MPa
